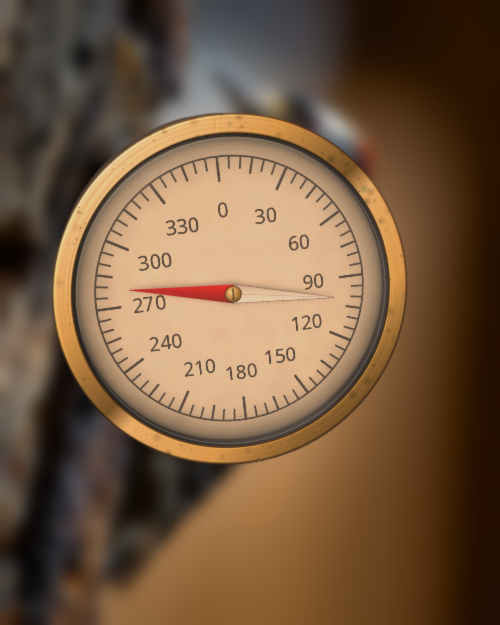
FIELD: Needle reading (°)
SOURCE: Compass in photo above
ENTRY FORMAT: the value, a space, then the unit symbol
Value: 280 °
